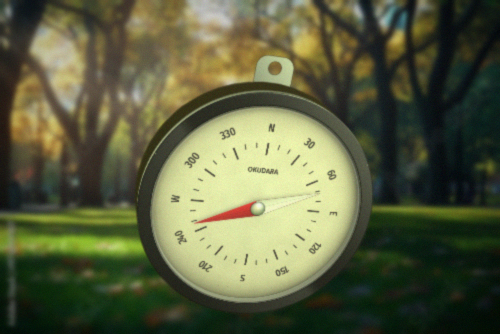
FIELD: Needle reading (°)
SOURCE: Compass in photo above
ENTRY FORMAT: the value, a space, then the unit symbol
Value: 250 °
